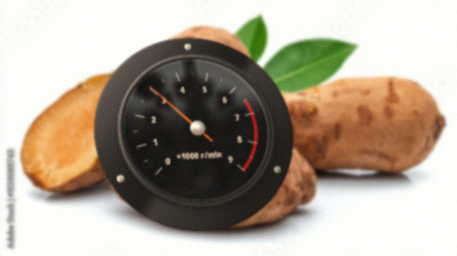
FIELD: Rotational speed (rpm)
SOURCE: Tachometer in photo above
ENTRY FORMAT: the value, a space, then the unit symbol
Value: 3000 rpm
